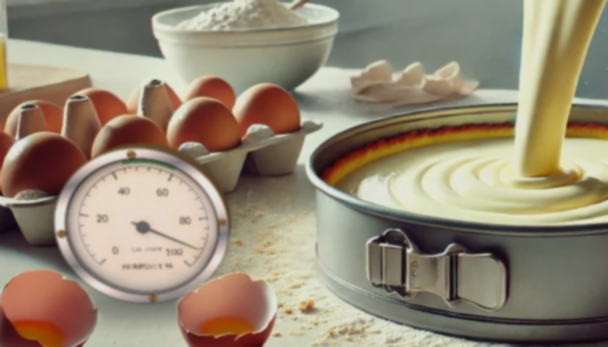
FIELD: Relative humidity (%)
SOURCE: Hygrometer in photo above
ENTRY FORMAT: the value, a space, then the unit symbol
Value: 92 %
